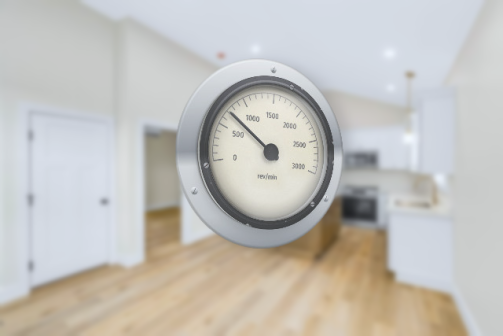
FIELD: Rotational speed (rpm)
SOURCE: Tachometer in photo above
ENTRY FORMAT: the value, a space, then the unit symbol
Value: 700 rpm
